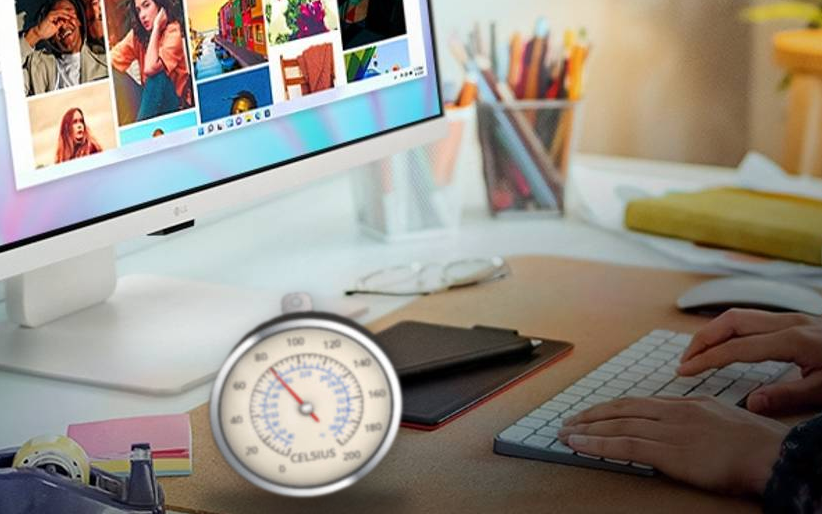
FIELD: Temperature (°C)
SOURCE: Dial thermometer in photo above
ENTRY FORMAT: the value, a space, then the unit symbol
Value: 80 °C
